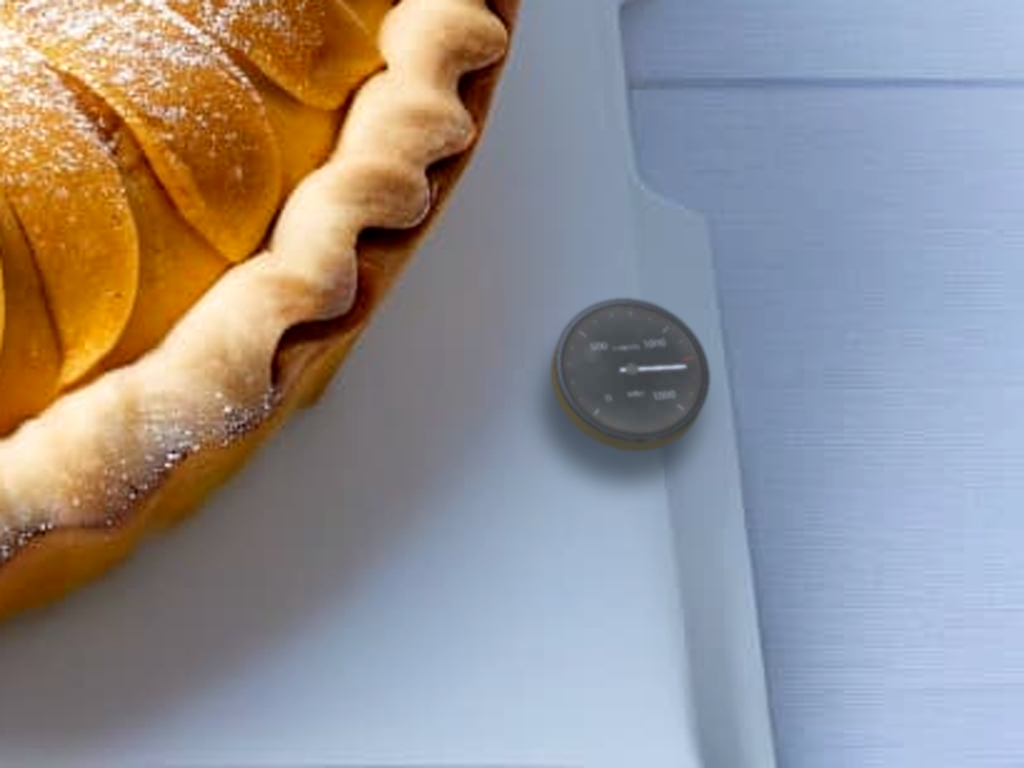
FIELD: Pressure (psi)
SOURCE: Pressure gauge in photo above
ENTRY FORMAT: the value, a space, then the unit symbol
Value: 1250 psi
